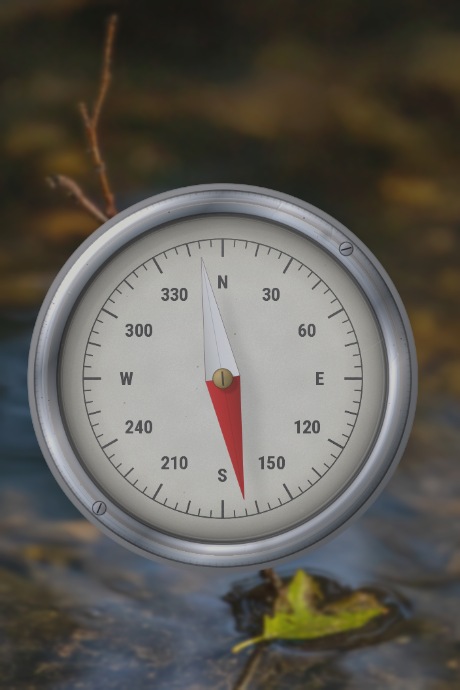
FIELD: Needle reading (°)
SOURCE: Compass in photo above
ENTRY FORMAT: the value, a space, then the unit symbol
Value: 170 °
